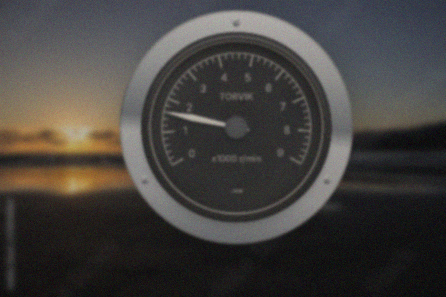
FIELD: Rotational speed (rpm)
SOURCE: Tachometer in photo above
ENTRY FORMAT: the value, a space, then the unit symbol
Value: 1600 rpm
